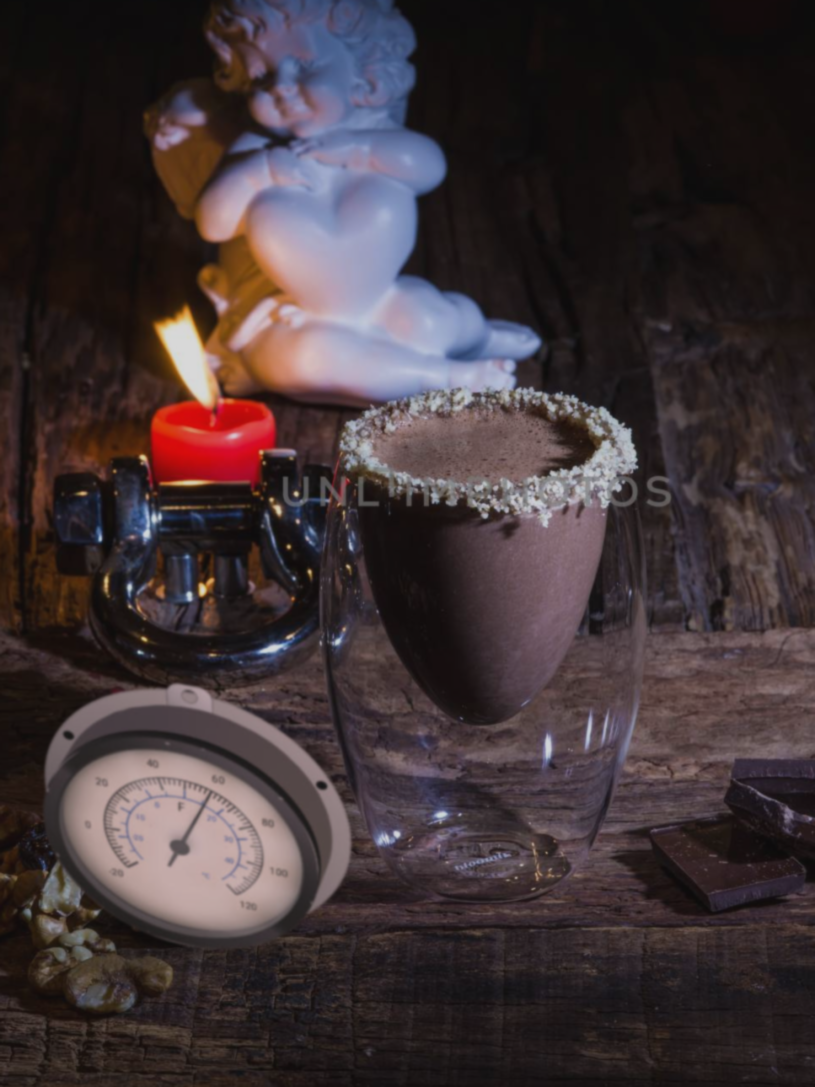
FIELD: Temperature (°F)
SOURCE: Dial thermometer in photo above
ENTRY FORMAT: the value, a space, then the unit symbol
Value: 60 °F
